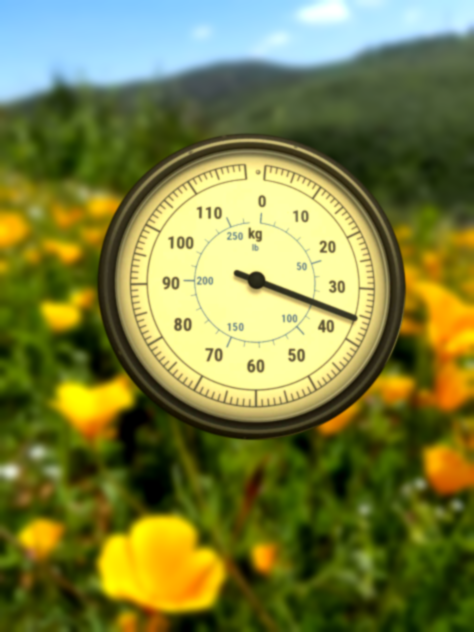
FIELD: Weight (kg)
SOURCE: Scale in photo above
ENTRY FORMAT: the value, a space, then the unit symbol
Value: 36 kg
